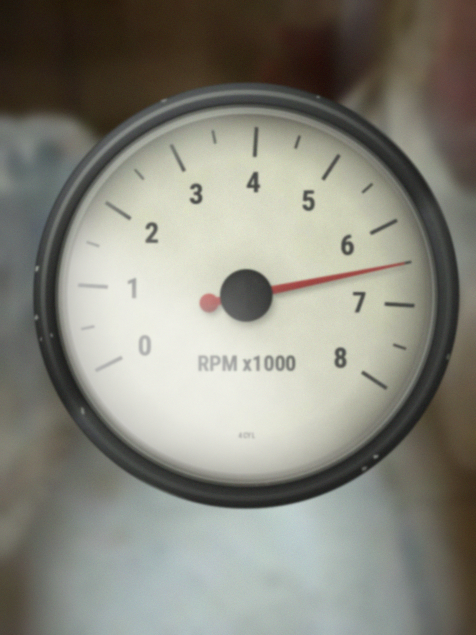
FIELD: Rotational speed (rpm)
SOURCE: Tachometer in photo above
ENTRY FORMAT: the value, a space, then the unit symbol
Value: 6500 rpm
